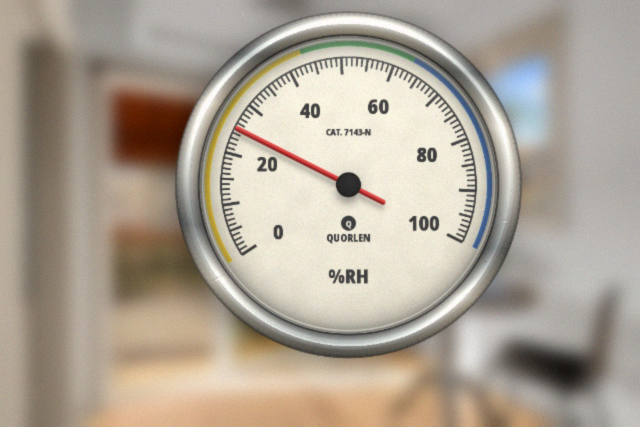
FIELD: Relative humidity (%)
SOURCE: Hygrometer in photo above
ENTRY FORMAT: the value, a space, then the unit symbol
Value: 25 %
